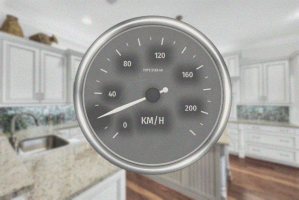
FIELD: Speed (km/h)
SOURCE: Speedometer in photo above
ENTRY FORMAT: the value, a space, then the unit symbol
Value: 20 km/h
